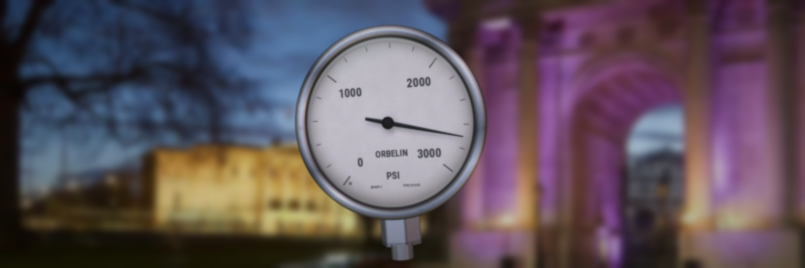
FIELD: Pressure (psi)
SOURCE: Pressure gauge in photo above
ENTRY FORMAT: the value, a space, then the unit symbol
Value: 2700 psi
